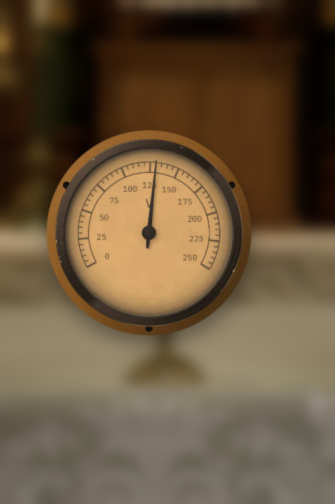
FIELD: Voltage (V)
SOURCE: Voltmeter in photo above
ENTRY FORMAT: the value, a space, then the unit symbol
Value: 130 V
